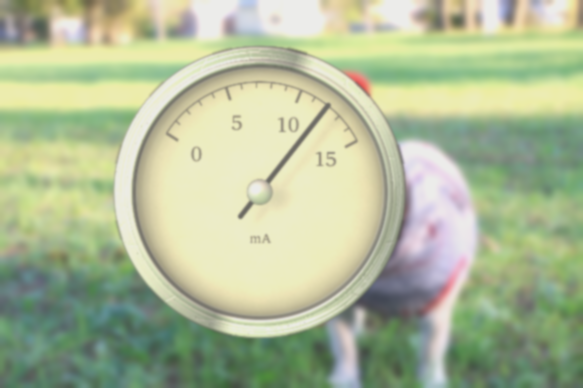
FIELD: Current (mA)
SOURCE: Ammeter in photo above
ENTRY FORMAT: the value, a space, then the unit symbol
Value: 12 mA
